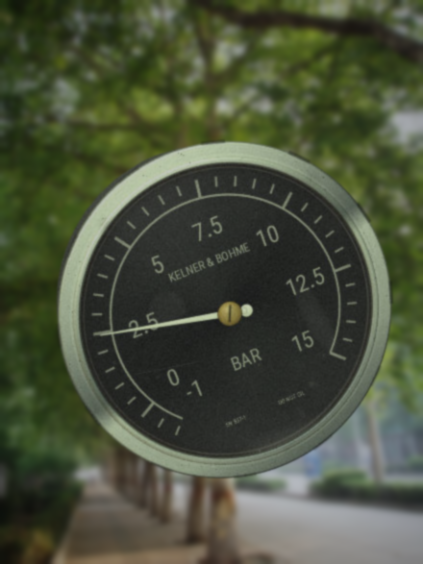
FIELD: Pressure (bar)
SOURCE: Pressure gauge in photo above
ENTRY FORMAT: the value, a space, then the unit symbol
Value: 2.5 bar
